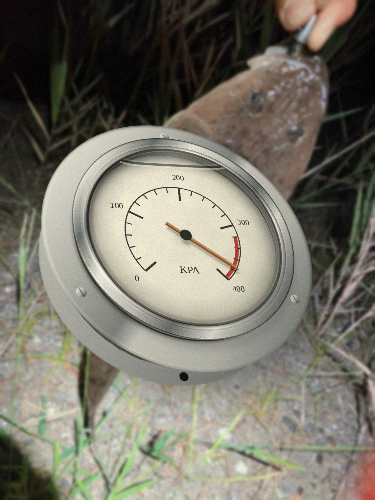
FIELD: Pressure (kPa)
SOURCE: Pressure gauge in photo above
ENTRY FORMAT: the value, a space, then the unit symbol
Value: 380 kPa
